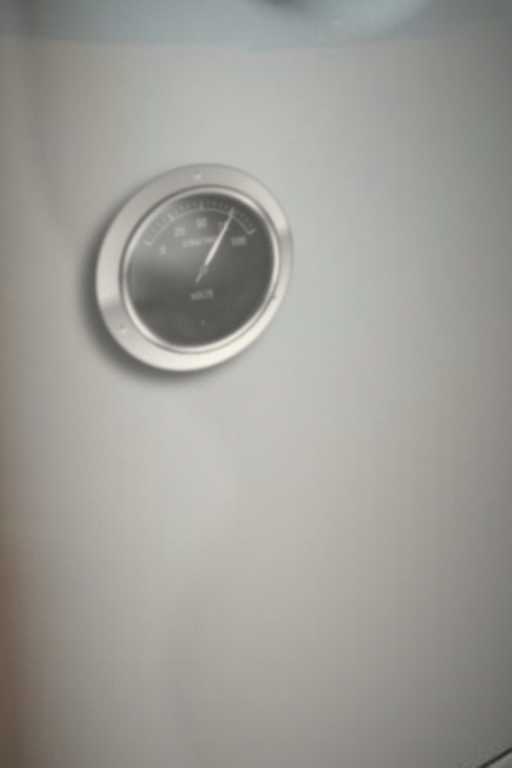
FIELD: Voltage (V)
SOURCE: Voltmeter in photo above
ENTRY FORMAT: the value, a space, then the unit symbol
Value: 75 V
